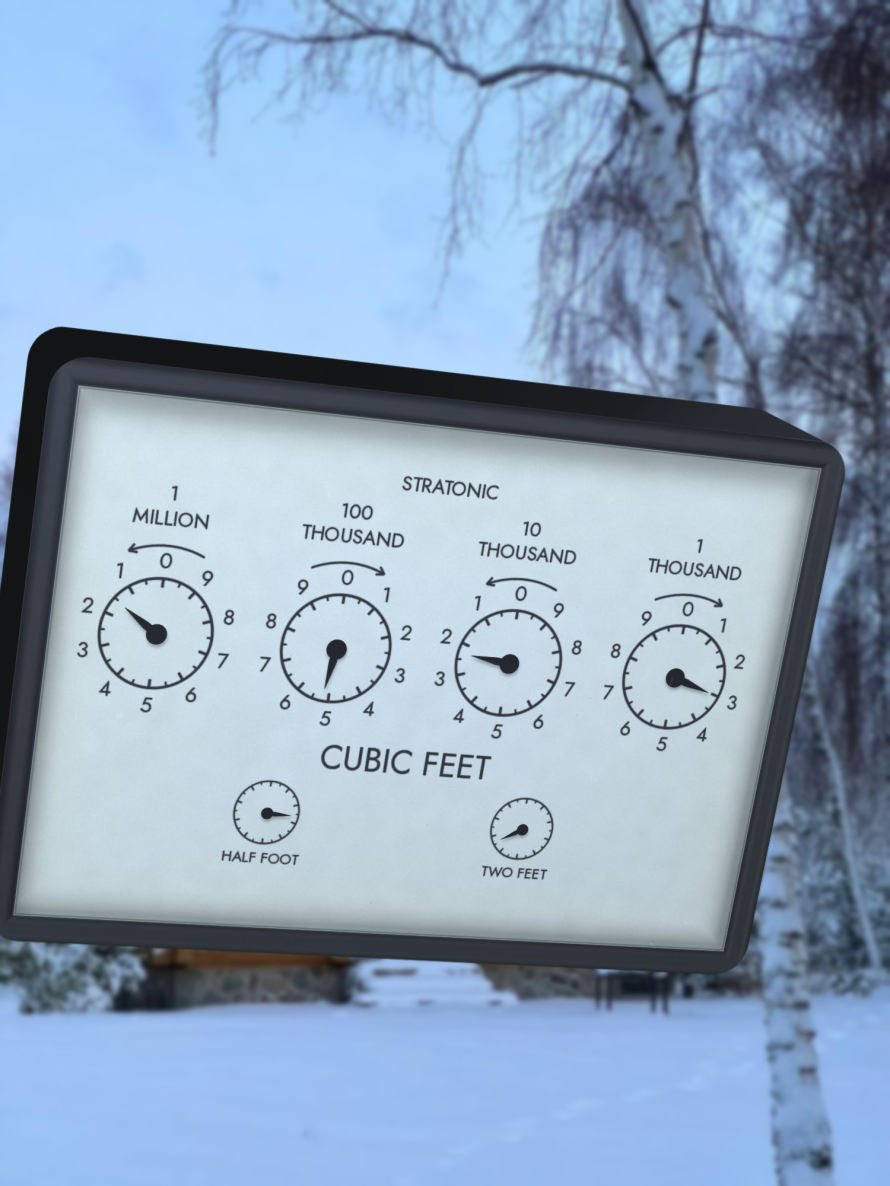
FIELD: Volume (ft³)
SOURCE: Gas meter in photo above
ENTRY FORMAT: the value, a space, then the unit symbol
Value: 152300 ft³
